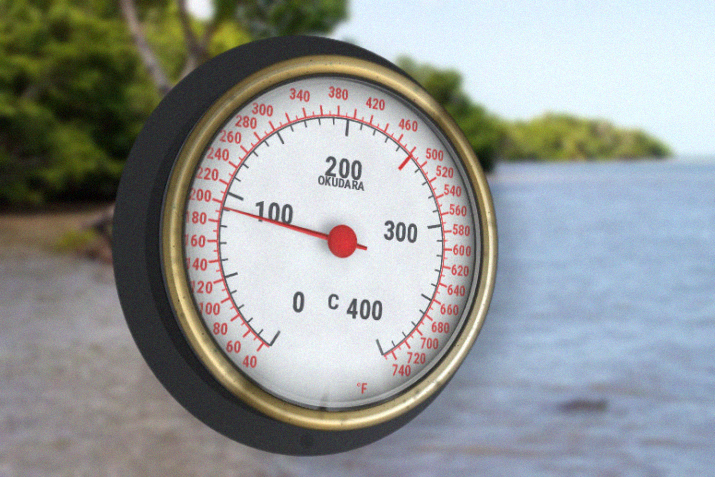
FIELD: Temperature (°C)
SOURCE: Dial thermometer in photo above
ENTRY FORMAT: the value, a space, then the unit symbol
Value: 90 °C
